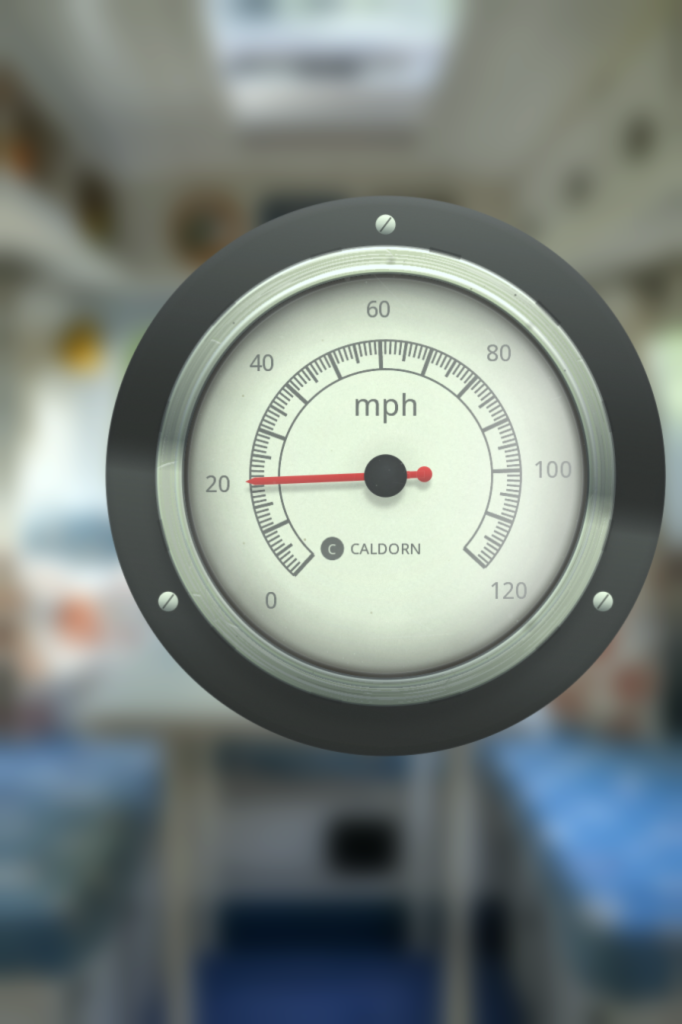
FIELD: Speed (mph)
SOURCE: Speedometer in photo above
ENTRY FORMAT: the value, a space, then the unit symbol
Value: 20 mph
